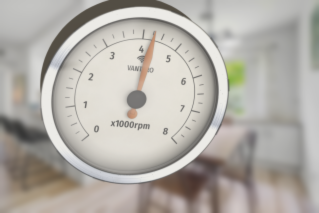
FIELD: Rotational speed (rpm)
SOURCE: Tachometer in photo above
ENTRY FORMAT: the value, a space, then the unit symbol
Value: 4250 rpm
